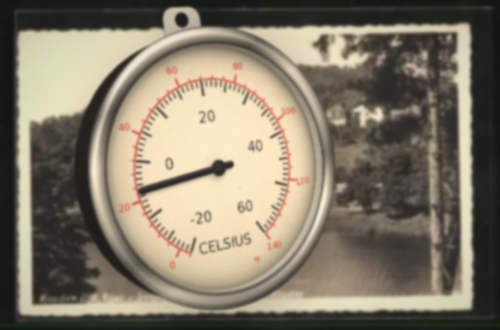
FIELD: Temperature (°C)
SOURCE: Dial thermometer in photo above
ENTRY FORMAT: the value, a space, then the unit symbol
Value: -5 °C
